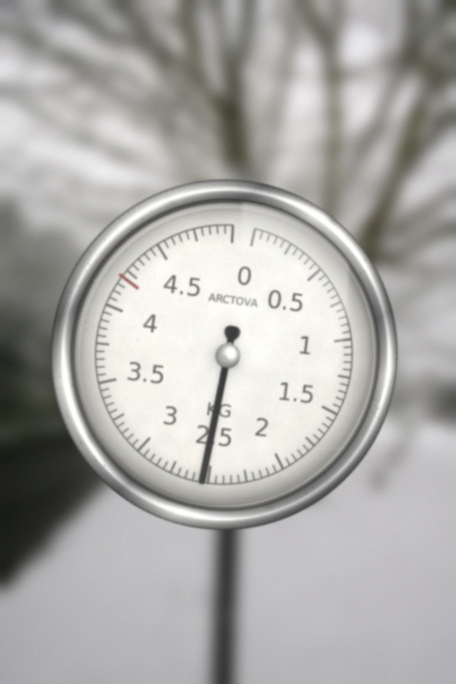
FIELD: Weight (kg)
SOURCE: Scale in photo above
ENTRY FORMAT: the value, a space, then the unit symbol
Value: 2.55 kg
